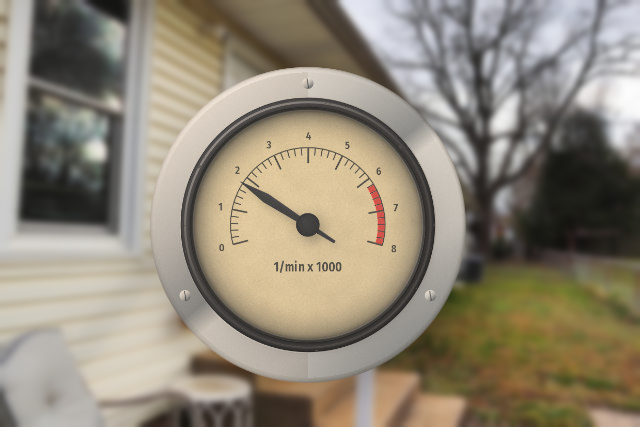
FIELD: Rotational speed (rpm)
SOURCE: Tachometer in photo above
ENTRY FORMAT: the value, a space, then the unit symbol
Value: 1800 rpm
